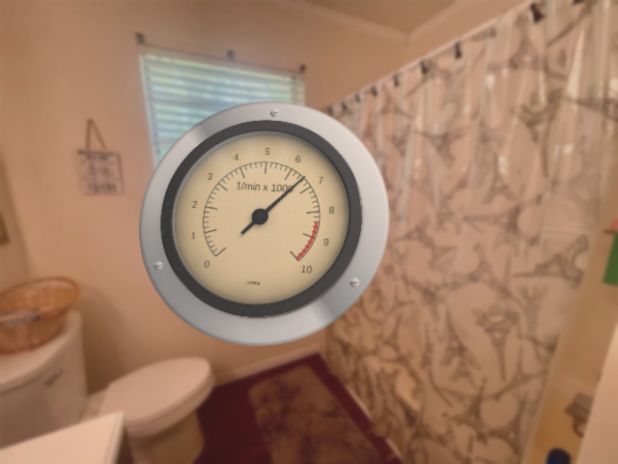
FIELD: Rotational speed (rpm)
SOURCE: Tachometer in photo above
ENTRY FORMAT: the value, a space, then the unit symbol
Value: 6600 rpm
